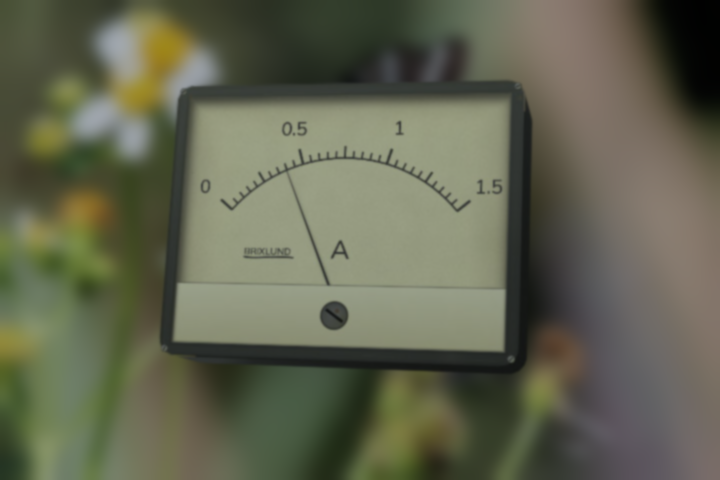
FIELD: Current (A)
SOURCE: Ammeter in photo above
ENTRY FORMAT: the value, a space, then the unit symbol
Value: 0.4 A
